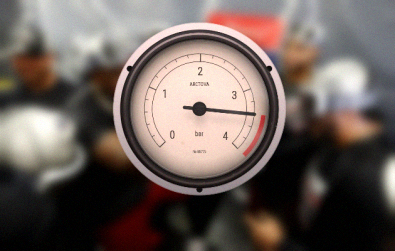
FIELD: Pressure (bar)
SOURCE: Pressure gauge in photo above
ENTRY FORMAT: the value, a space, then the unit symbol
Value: 3.4 bar
